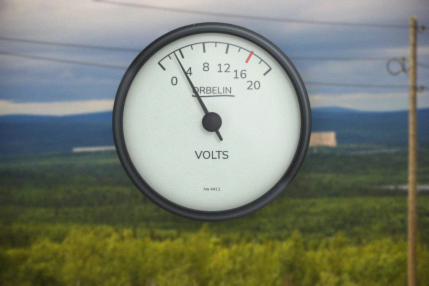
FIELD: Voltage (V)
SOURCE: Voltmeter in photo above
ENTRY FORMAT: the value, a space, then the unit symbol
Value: 3 V
